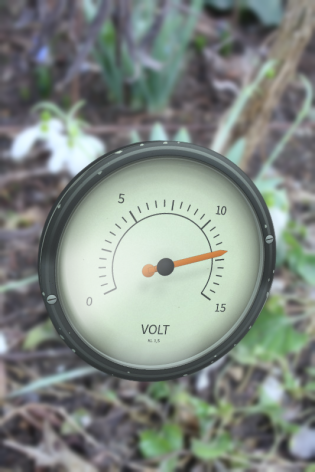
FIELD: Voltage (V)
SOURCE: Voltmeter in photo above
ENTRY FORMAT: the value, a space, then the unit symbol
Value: 12 V
